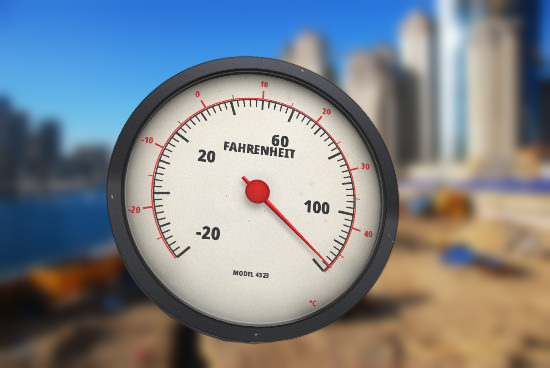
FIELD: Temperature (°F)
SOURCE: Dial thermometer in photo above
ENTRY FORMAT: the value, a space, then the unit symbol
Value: 118 °F
